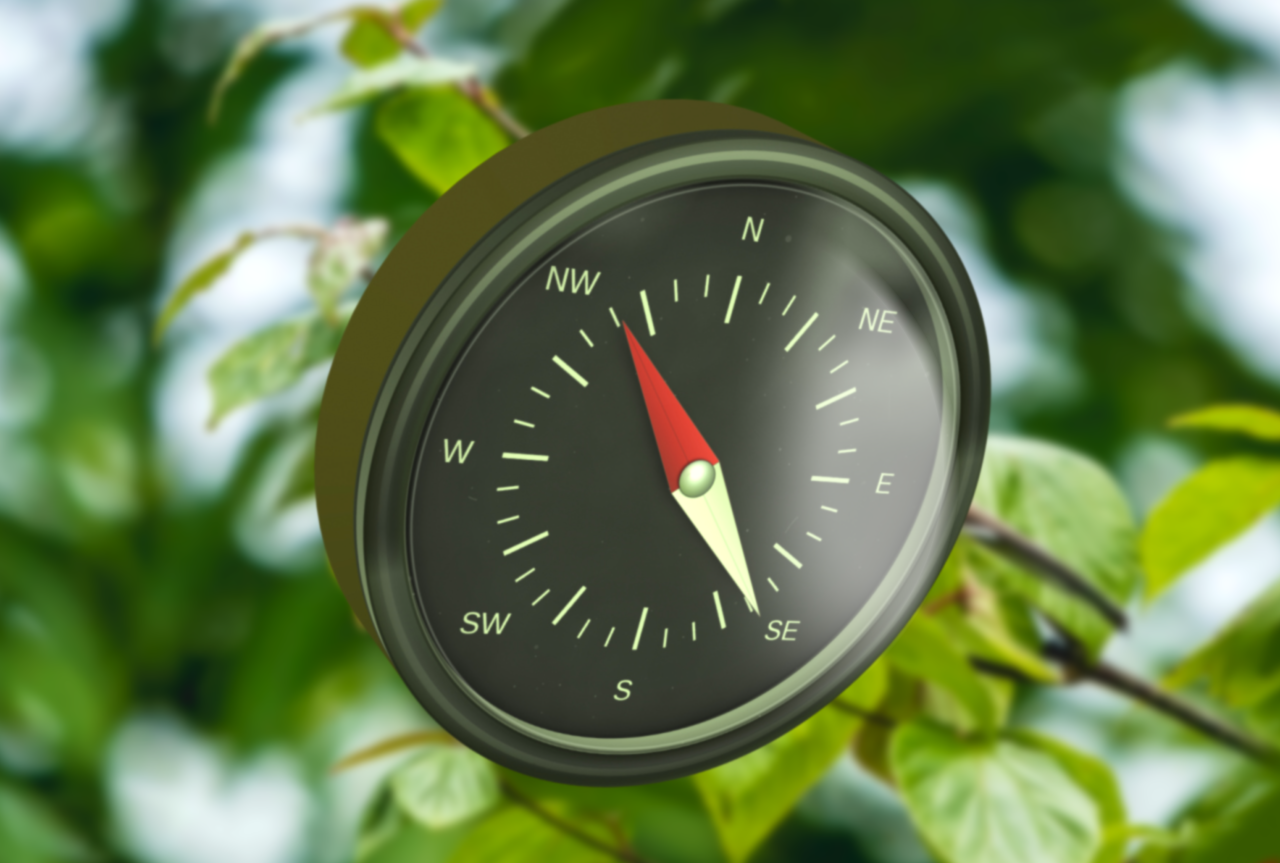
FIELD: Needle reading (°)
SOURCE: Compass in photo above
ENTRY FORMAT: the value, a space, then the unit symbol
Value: 320 °
